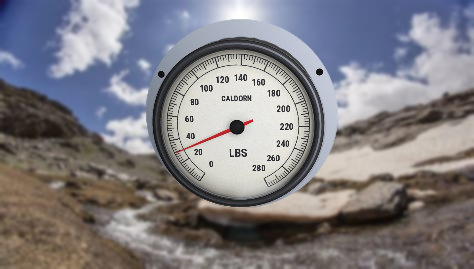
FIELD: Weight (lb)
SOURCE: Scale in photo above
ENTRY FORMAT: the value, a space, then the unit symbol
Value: 30 lb
